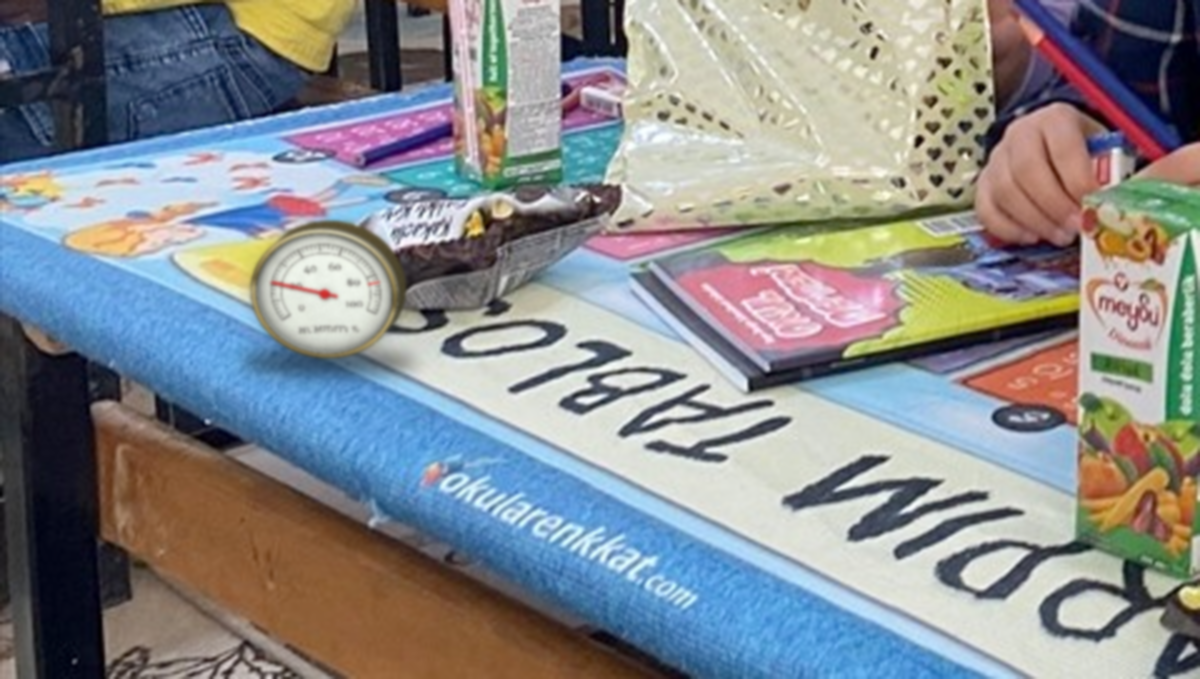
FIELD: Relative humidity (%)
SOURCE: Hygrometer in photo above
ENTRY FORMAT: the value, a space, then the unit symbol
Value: 20 %
